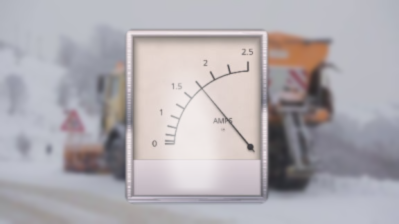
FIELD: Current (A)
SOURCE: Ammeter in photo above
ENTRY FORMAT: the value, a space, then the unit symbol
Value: 1.75 A
